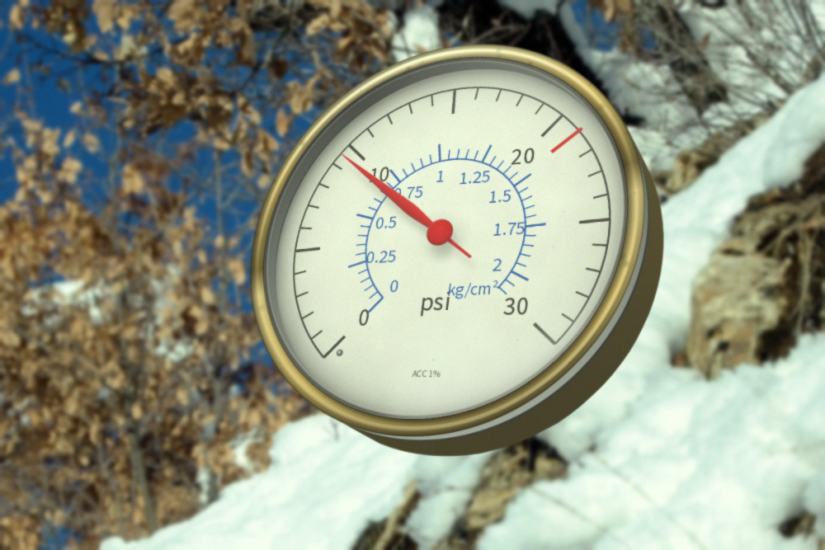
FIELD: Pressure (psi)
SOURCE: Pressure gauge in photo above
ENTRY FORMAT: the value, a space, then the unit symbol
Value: 9.5 psi
